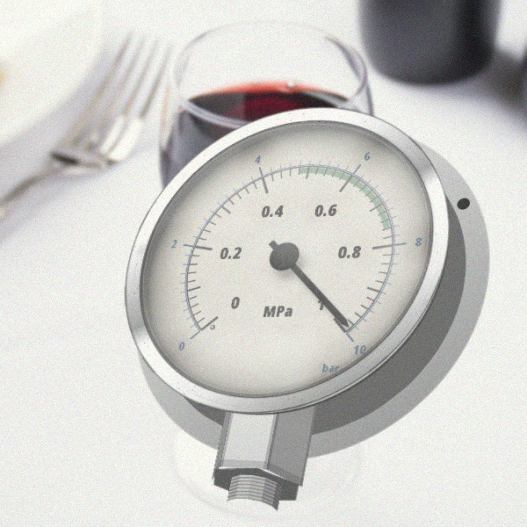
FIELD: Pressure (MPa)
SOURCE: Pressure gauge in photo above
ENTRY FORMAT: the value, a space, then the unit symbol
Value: 0.99 MPa
